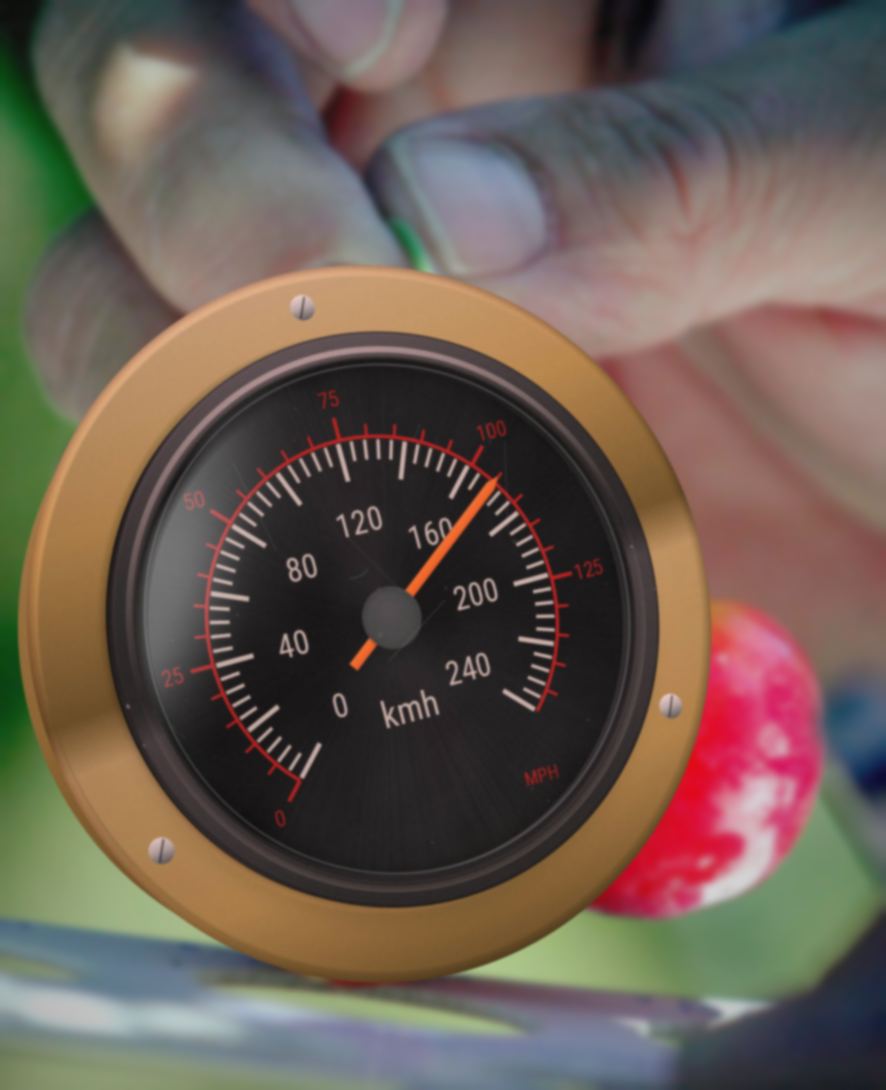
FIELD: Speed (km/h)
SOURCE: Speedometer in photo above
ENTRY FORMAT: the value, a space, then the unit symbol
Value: 168 km/h
